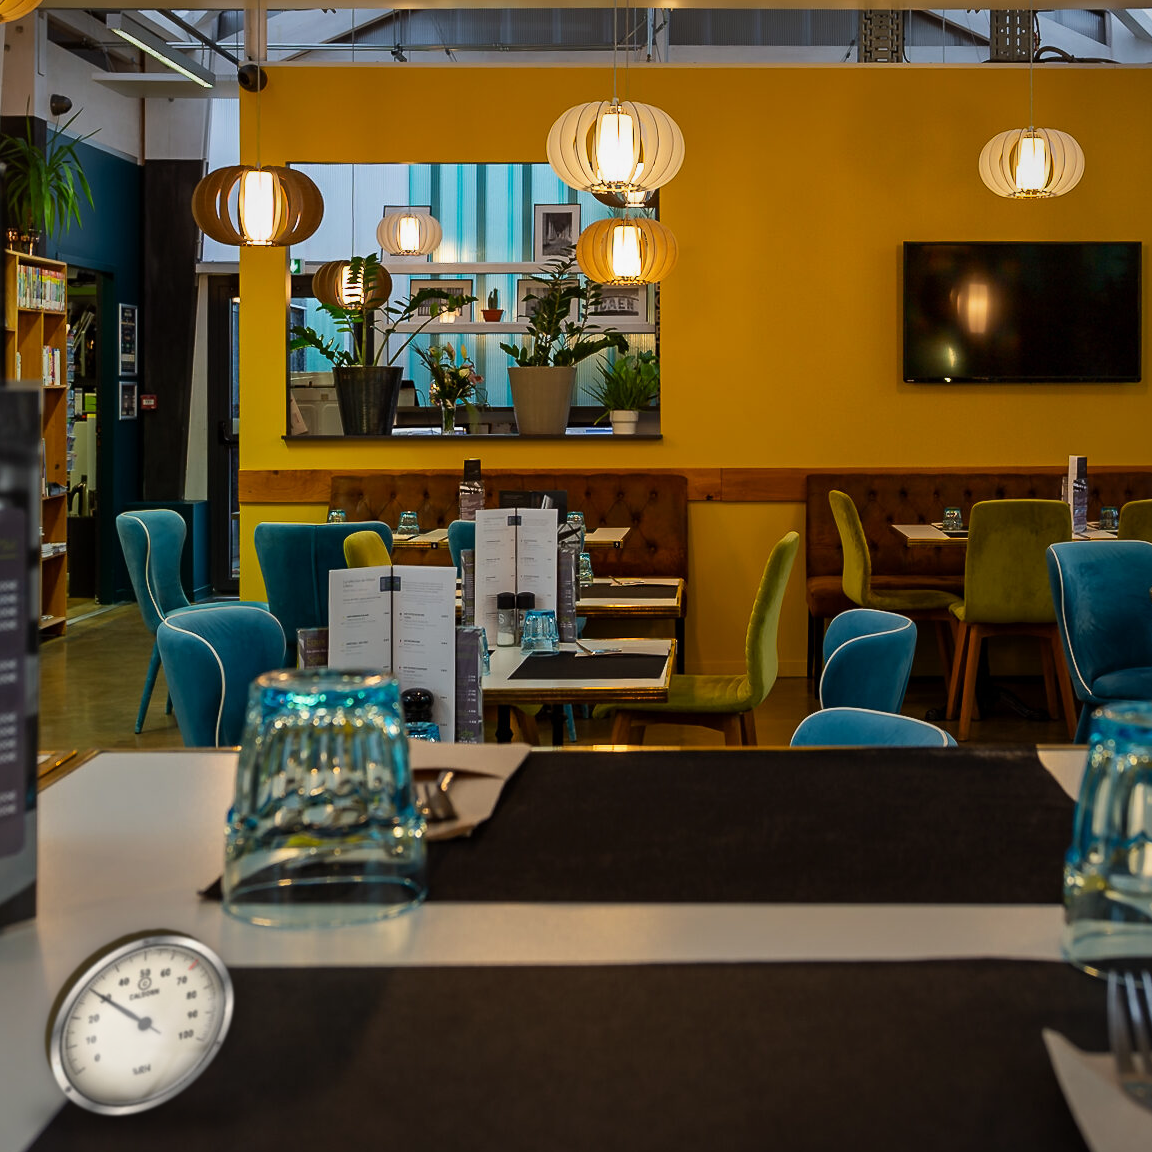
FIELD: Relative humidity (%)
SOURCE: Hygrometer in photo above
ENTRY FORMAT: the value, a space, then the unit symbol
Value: 30 %
